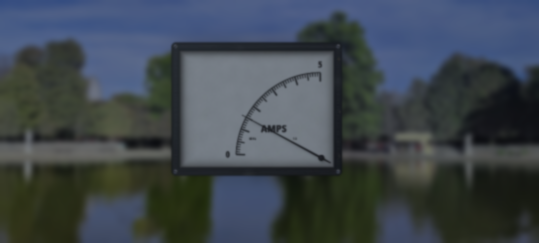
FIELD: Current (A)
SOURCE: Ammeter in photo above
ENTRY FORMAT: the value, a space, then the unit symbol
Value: 1.5 A
